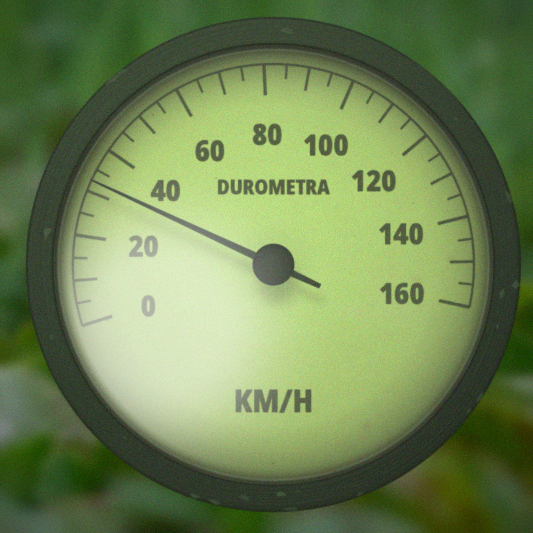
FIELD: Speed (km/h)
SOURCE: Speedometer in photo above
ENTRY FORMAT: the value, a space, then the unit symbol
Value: 32.5 km/h
